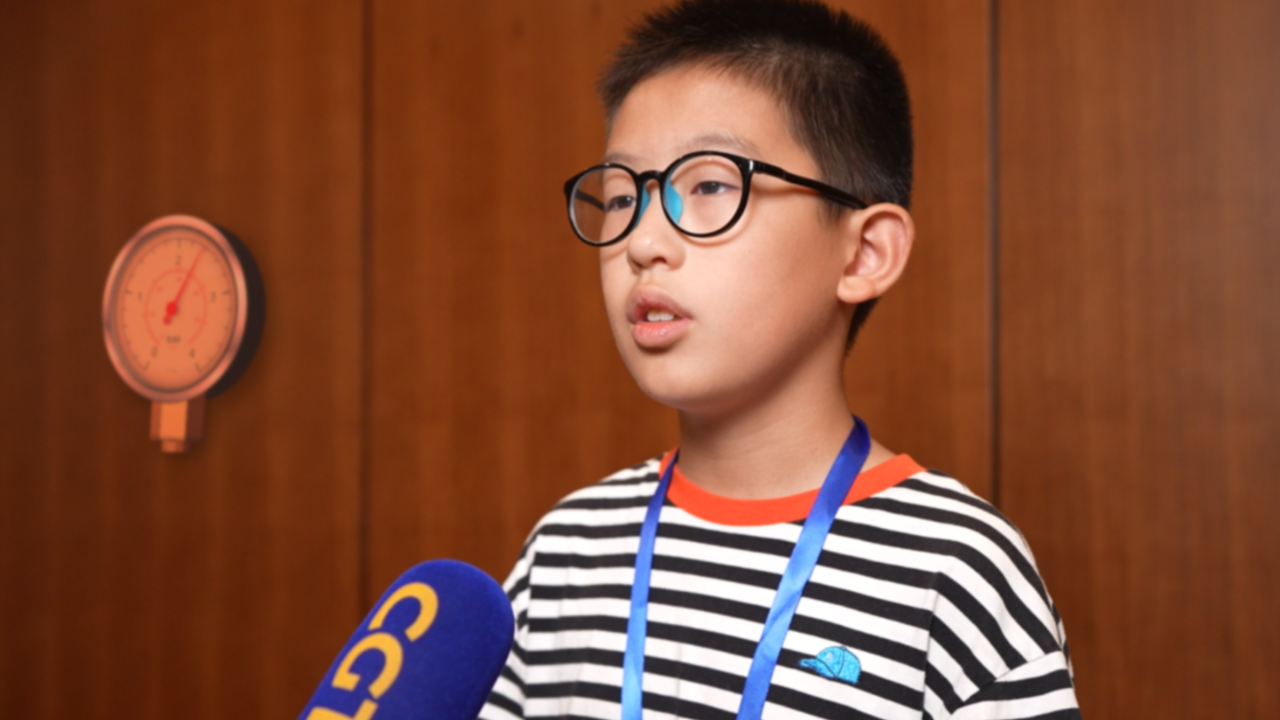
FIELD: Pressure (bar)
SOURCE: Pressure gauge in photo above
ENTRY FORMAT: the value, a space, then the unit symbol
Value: 2.4 bar
